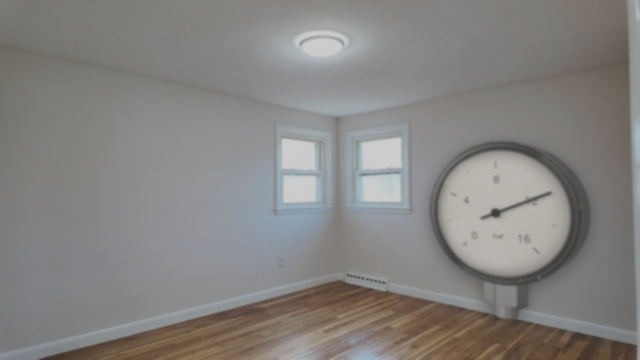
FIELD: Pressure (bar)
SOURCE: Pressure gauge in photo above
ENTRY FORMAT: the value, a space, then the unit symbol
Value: 12 bar
